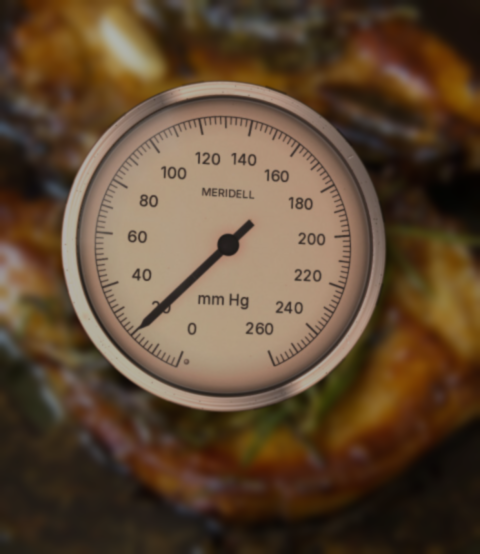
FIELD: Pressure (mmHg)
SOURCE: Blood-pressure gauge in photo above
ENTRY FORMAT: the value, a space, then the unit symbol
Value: 20 mmHg
